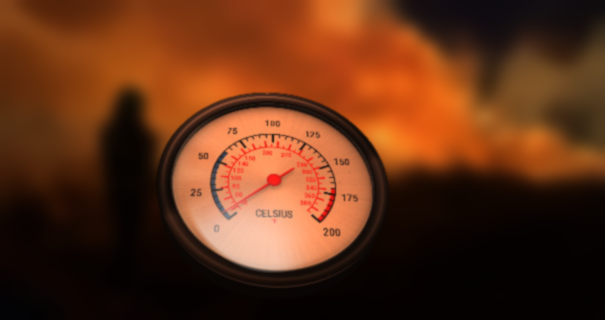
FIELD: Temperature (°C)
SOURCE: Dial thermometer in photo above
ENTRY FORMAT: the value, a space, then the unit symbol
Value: 5 °C
